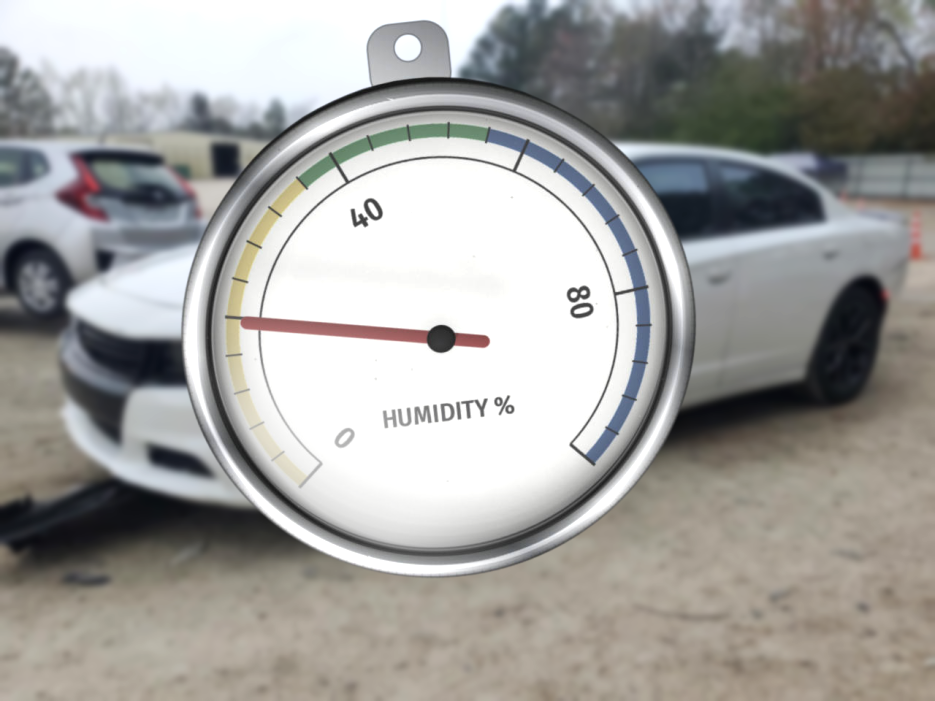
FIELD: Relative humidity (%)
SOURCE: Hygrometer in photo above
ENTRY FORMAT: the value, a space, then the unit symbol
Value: 20 %
